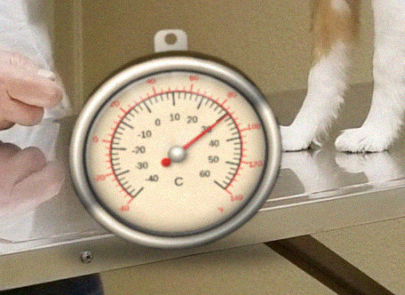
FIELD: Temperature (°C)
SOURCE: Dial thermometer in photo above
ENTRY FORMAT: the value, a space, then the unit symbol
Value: 30 °C
